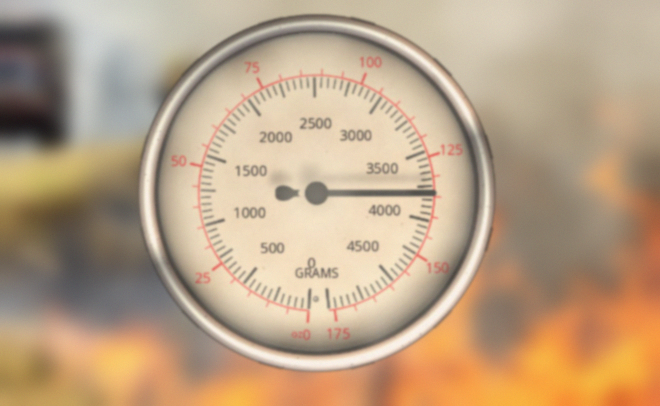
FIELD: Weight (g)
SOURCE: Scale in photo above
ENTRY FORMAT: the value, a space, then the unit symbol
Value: 3800 g
